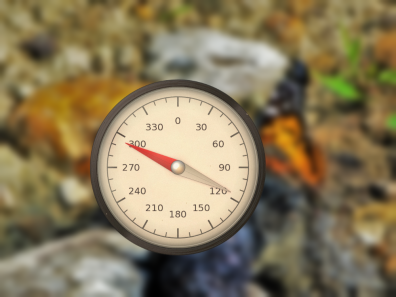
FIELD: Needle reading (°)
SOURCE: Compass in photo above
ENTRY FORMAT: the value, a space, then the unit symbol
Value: 295 °
